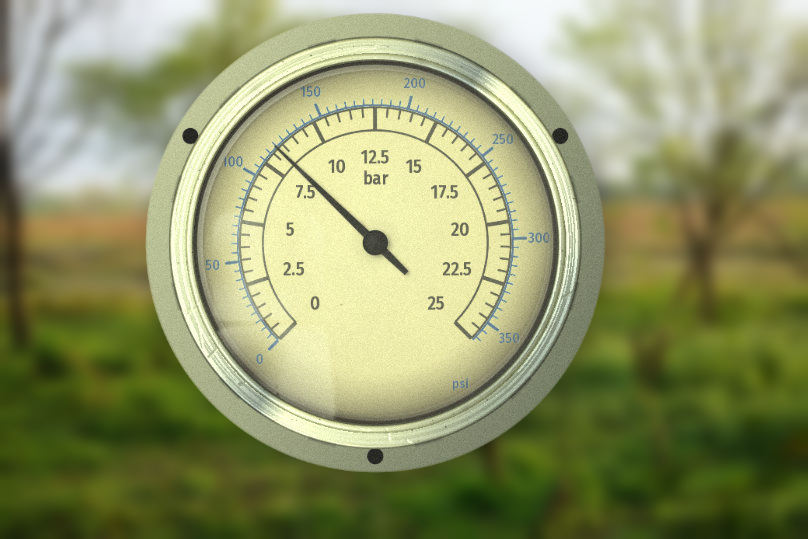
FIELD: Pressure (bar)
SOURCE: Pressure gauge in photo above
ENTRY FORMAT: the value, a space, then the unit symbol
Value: 8.25 bar
